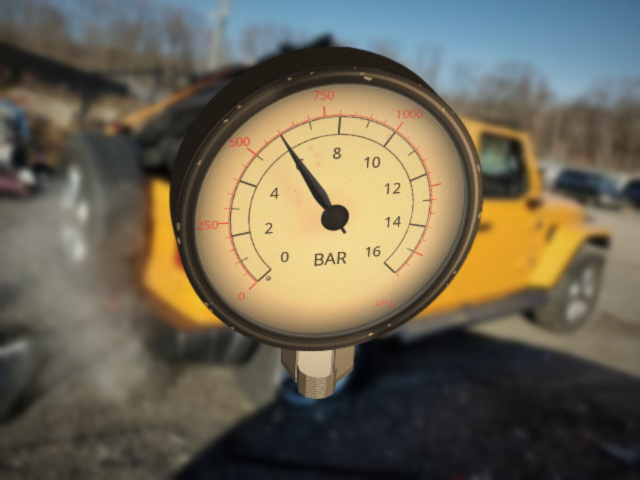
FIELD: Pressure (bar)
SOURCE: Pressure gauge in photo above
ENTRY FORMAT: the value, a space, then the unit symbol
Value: 6 bar
